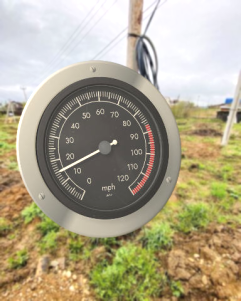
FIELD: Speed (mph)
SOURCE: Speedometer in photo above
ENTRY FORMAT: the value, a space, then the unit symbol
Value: 15 mph
